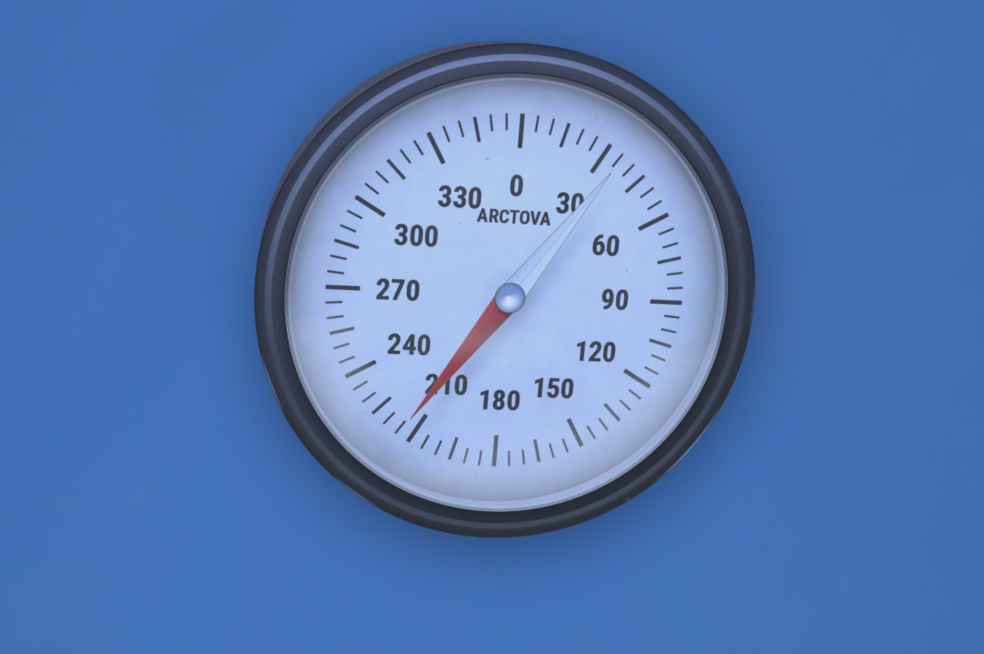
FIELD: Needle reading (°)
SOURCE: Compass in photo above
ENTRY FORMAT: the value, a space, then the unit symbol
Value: 215 °
